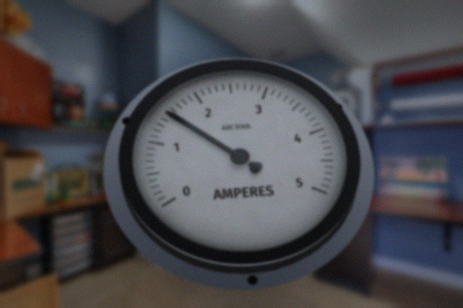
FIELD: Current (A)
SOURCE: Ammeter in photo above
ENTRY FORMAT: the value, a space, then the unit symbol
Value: 1.5 A
